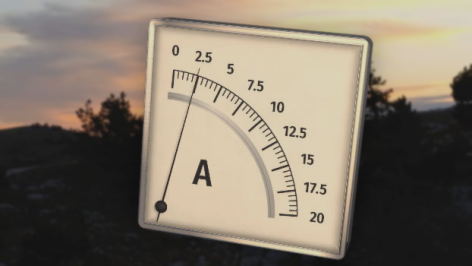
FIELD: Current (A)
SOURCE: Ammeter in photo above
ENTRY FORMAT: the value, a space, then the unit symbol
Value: 2.5 A
